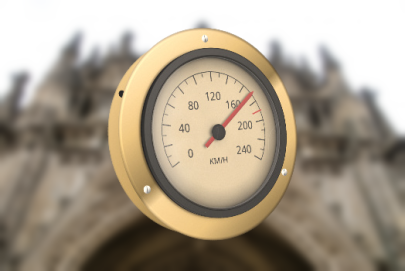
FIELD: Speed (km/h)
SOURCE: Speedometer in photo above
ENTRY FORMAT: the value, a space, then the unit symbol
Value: 170 km/h
